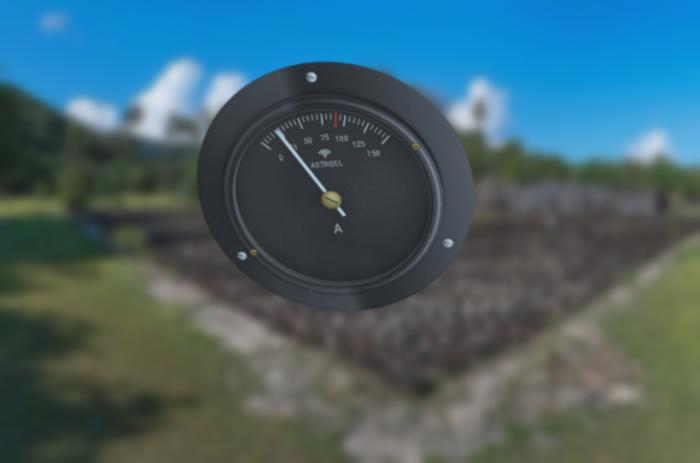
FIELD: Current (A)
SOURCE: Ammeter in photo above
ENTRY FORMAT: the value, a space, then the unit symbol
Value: 25 A
